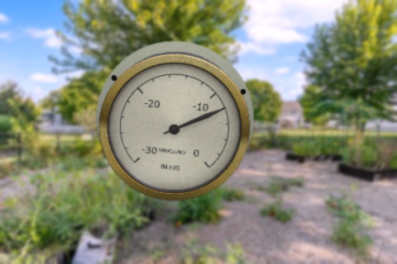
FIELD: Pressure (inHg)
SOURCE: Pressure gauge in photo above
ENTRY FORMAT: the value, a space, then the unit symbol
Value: -8 inHg
